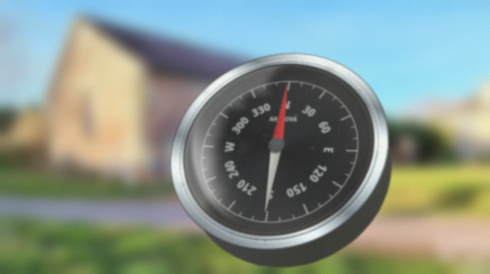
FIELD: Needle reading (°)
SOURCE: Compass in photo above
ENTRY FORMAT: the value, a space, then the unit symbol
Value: 0 °
